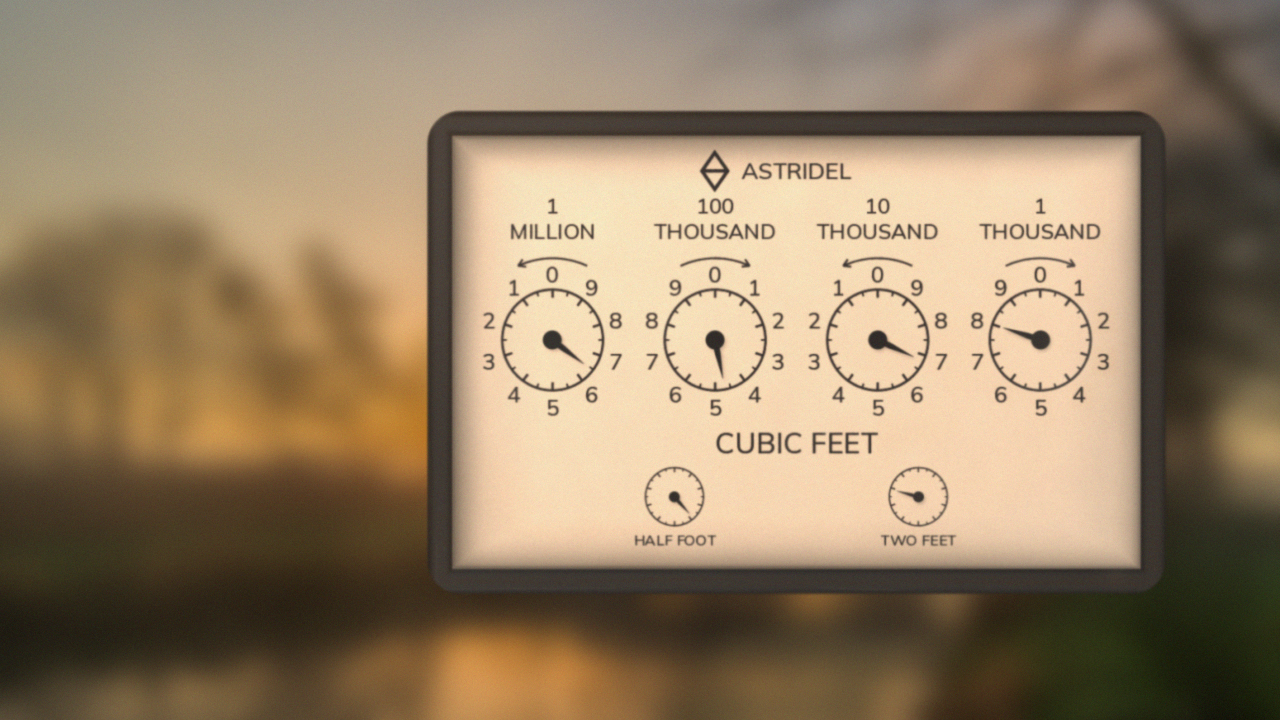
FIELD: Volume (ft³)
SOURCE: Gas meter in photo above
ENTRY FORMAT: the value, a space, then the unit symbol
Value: 646800 ft³
